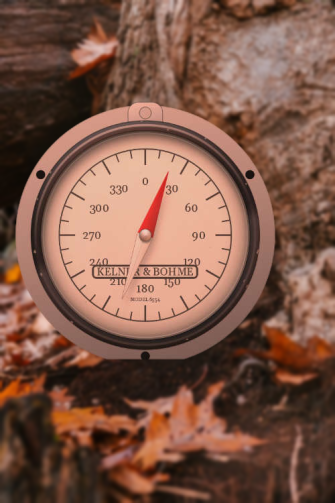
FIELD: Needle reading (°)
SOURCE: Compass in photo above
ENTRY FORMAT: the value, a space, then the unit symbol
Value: 20 °
